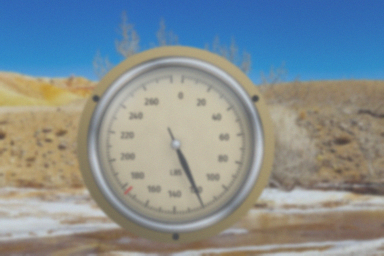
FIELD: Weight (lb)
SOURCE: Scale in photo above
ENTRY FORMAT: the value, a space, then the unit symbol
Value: 120 lb
